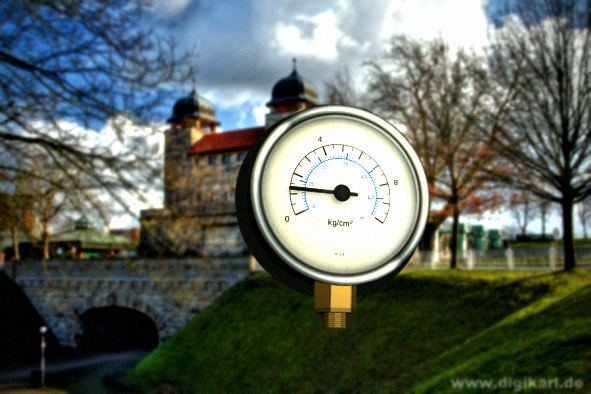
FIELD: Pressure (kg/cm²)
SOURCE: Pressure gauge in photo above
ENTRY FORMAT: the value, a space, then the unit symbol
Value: 1.25 kg/cm²
